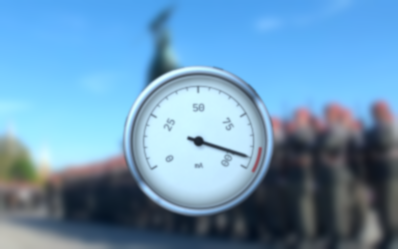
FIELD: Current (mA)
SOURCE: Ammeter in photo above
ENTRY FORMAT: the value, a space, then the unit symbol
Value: 95 mA
